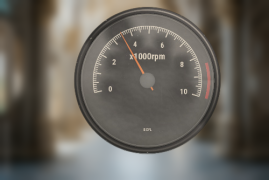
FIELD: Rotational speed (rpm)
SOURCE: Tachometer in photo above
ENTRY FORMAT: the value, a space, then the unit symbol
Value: 3500 rpm
